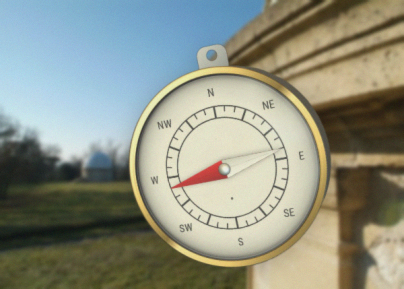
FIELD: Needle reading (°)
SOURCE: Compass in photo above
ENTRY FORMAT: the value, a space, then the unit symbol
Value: 260 °
